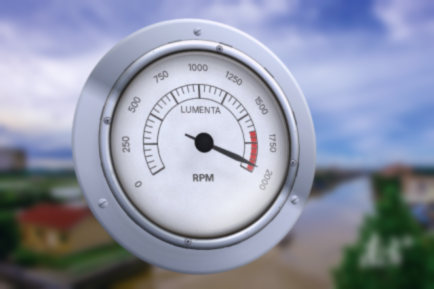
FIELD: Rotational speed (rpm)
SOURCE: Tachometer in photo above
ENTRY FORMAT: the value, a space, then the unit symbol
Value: 1950 rpm
